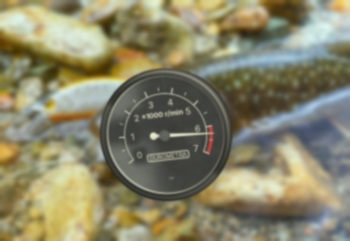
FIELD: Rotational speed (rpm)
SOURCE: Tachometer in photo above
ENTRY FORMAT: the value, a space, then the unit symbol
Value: 6250 rpm
